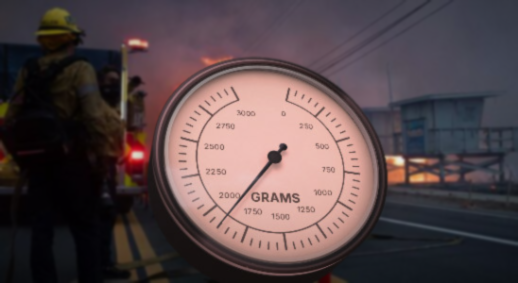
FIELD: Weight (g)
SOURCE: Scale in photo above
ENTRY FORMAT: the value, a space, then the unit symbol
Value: 1900 g
